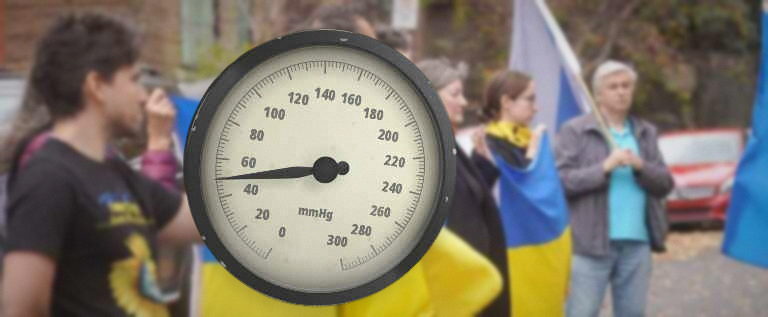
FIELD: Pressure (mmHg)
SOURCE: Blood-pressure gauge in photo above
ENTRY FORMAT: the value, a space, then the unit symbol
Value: 50 mmHg
